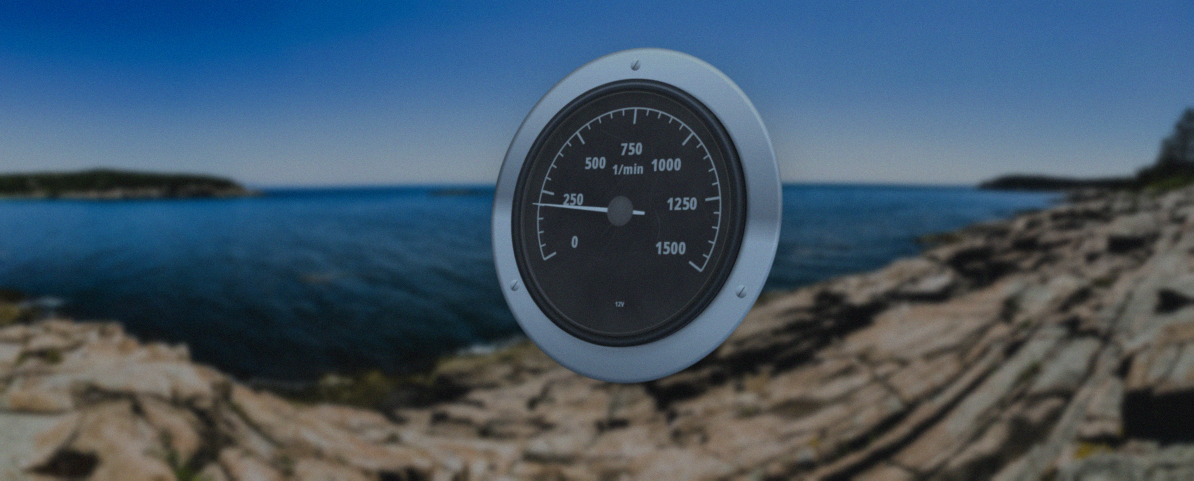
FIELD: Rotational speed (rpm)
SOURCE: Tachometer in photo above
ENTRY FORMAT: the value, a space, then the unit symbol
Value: 200 rpm
